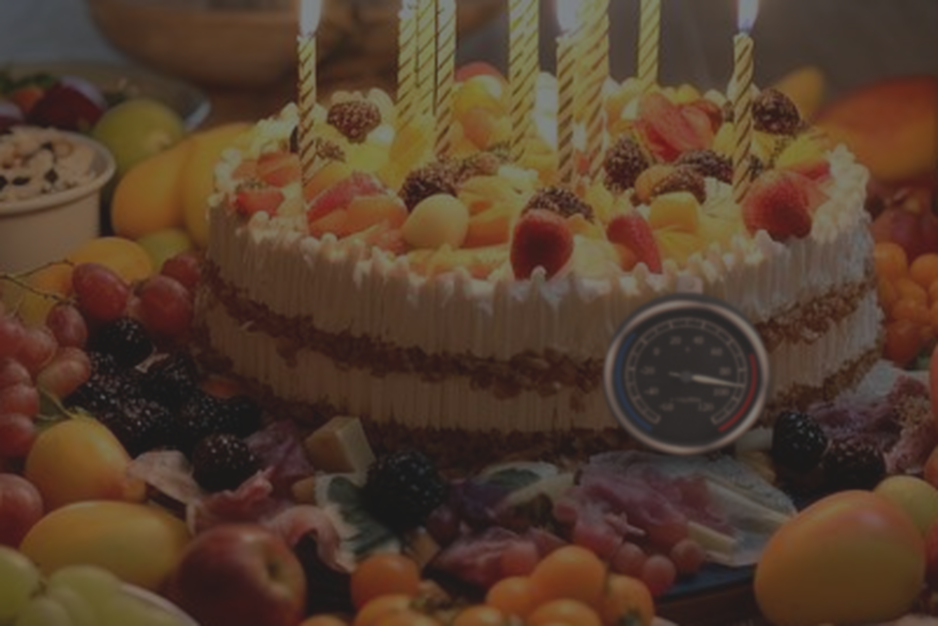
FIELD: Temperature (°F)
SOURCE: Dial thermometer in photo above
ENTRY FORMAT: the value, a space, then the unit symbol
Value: 90 °F
